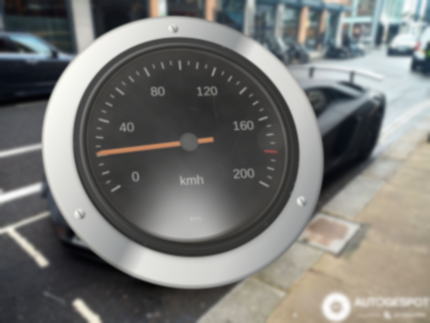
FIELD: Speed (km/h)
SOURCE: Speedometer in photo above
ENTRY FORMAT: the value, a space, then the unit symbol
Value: 20 km/h
